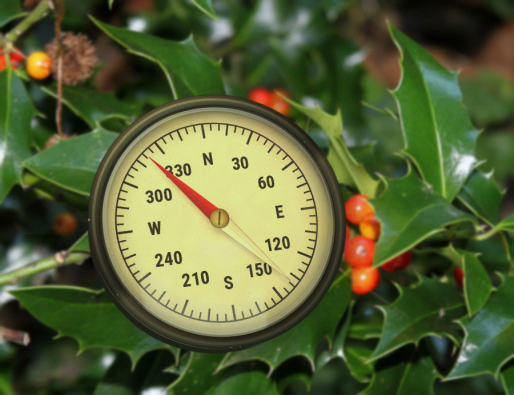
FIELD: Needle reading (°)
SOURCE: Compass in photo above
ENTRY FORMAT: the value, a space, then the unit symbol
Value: 320 °
